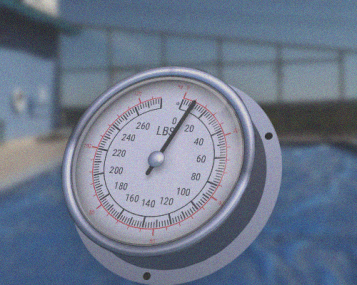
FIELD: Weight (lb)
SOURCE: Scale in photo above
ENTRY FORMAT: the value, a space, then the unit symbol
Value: 10 lb
